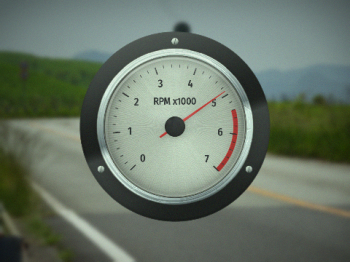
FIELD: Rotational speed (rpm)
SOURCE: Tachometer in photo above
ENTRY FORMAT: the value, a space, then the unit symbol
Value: 4900 rpm
